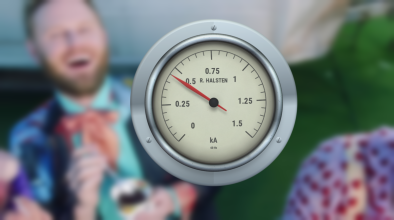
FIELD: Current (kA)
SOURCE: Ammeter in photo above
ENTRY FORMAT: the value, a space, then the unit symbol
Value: 0.45 kA
